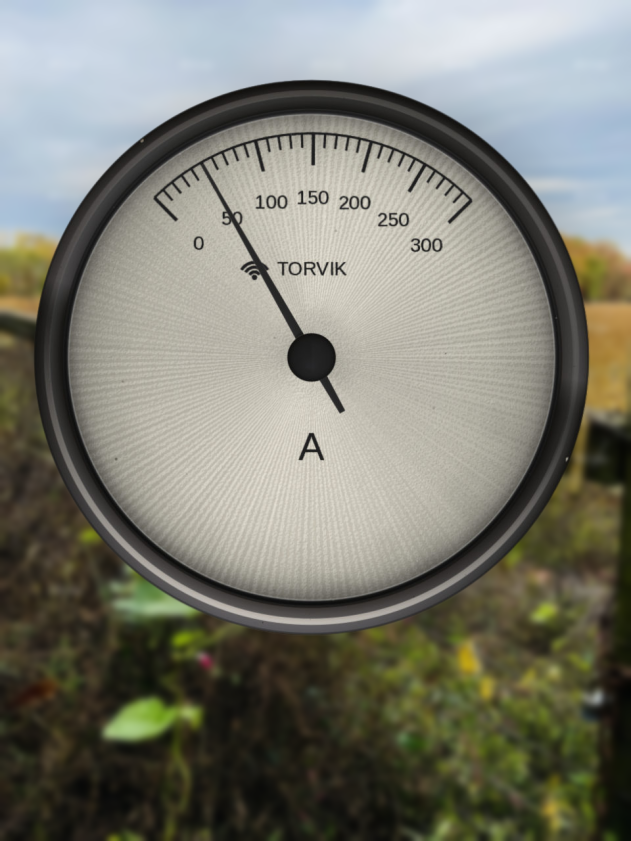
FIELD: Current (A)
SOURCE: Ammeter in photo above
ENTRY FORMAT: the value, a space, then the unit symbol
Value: 50 A
